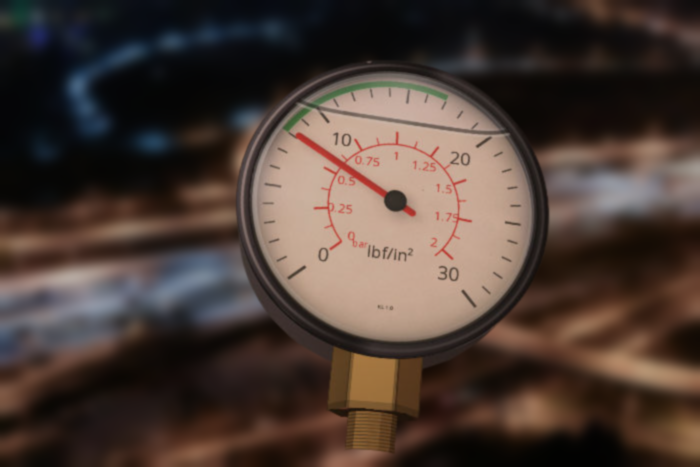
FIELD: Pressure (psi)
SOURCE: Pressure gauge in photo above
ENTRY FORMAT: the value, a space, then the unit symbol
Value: 8 psi
